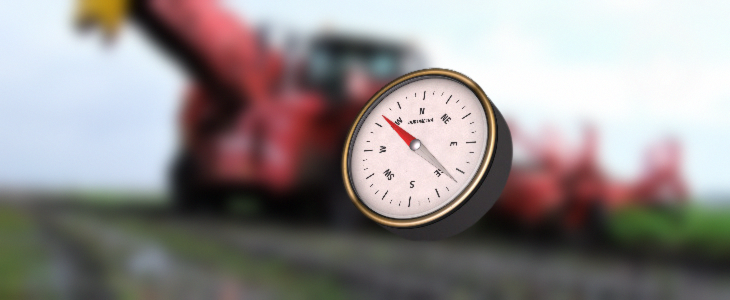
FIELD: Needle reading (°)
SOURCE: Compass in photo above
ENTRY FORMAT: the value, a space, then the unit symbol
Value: 310 °
